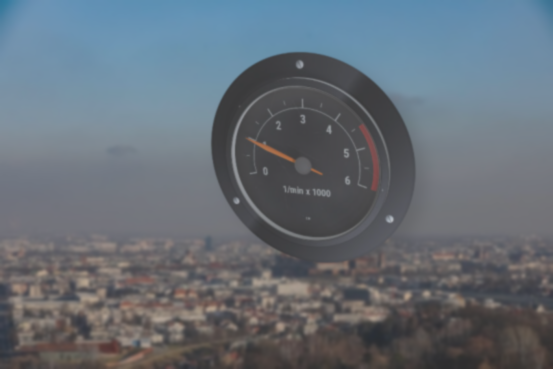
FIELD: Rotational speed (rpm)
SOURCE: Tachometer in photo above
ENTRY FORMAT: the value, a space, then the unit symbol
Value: 1000 rpm
